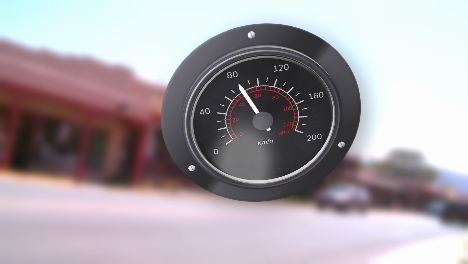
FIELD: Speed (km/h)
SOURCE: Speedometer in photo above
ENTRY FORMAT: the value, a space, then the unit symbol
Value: 80 km/h
